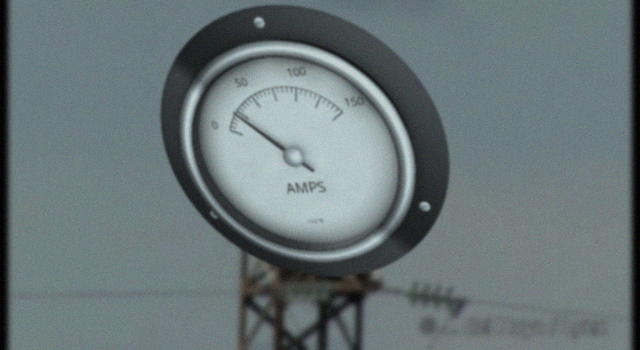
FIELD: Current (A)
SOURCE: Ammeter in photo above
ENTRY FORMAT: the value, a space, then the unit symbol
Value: 25 A
